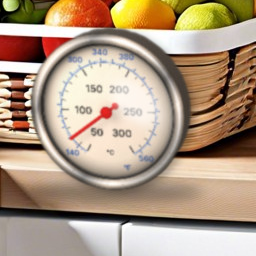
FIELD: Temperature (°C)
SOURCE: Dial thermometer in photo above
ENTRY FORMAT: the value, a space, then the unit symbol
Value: 70 °C
